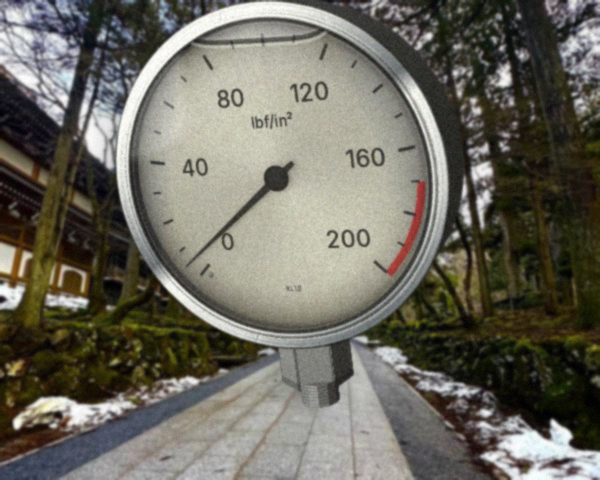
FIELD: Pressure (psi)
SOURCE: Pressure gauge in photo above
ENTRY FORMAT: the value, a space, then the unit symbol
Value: 5 psi
